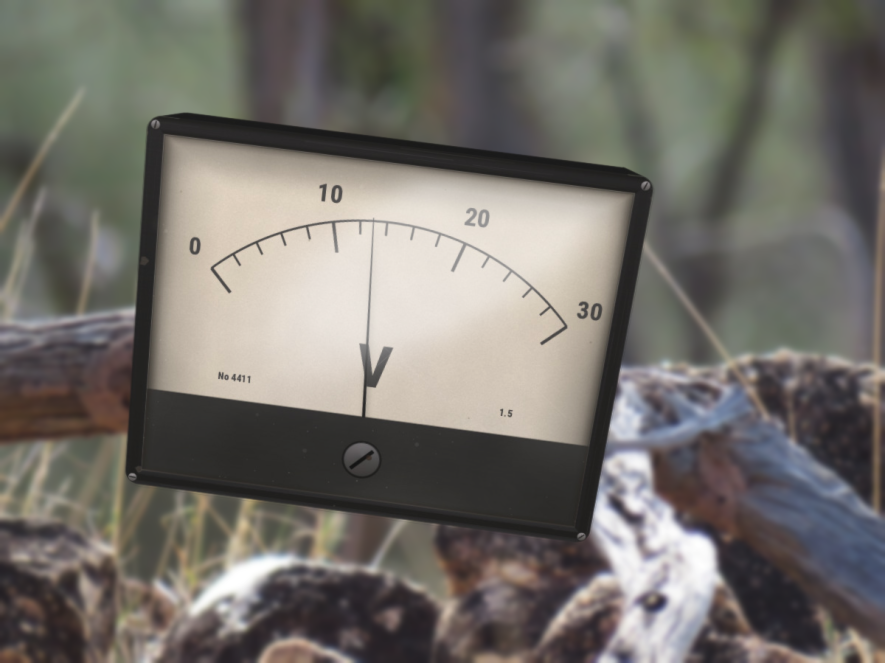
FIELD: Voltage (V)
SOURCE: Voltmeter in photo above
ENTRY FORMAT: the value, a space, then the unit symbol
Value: 13 V
